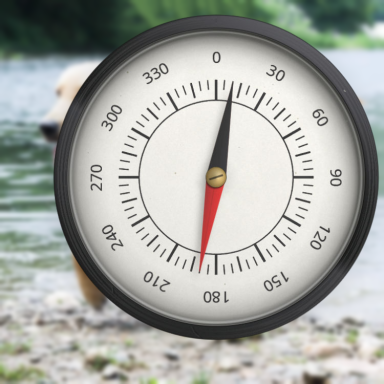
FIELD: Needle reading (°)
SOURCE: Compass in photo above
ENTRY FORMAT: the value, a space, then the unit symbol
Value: 190 °
